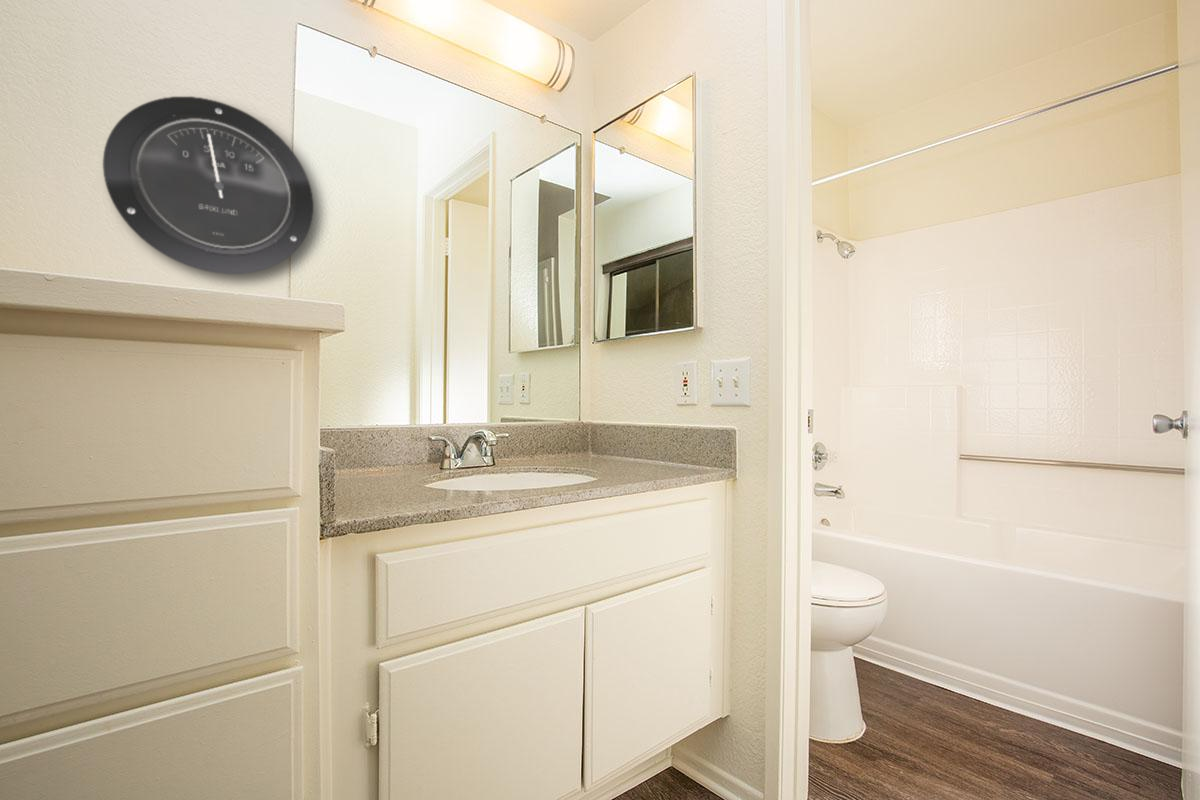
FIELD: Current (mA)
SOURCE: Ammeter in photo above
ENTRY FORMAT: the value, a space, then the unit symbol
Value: 6 mA
